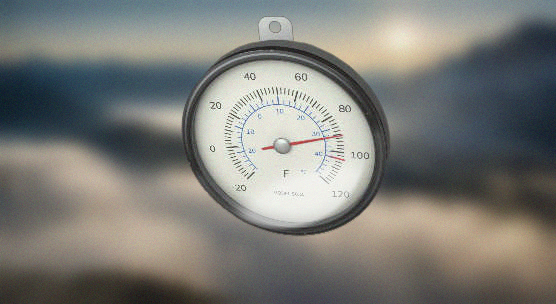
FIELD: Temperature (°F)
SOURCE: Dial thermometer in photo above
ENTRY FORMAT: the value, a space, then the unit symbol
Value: 90 °F
